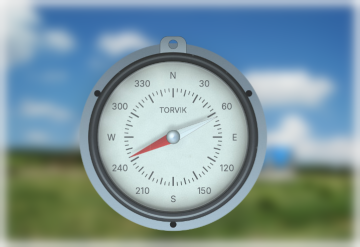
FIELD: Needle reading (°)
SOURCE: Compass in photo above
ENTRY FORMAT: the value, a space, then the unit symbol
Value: 245 °
